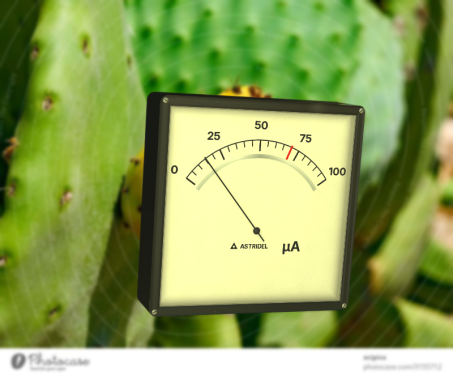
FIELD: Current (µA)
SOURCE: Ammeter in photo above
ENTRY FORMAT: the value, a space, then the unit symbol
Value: 15 µA
